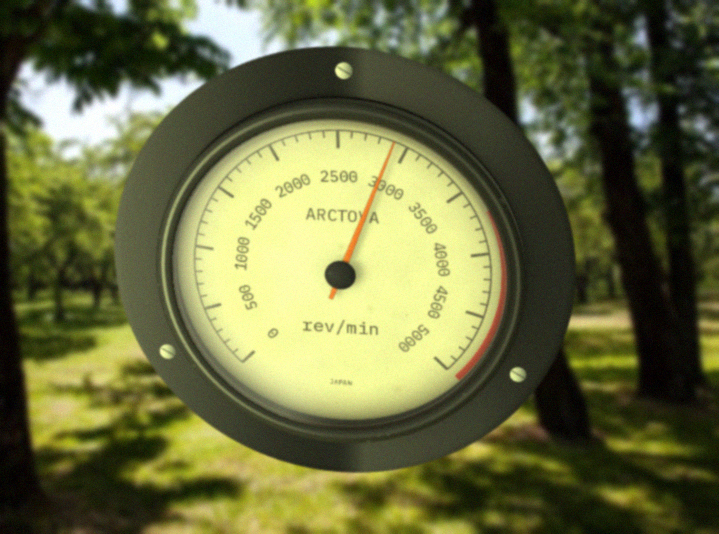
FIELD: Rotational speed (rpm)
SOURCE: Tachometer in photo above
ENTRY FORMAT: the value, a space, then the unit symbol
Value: 2900 rpm
